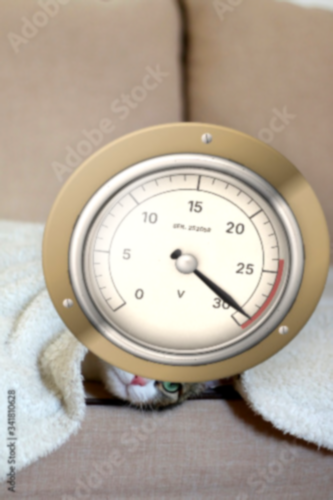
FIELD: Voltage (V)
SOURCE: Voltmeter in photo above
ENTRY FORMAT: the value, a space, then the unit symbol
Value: 29 V
